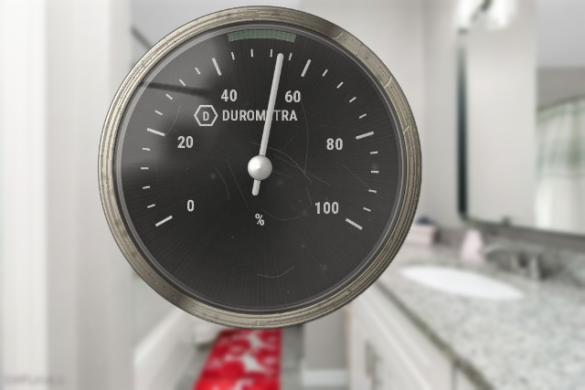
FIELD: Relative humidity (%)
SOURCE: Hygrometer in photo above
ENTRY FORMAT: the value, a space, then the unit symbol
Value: 54 %
